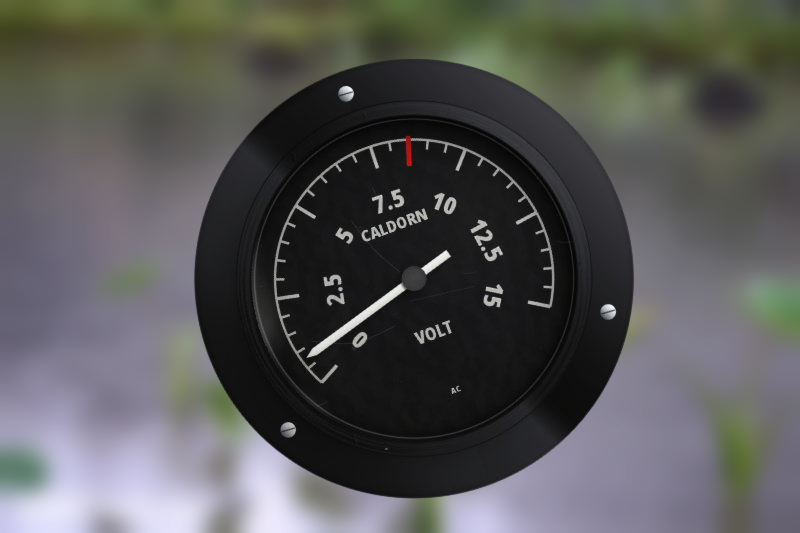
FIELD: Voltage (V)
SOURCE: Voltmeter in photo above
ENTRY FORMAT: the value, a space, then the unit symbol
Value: 0.75 V
